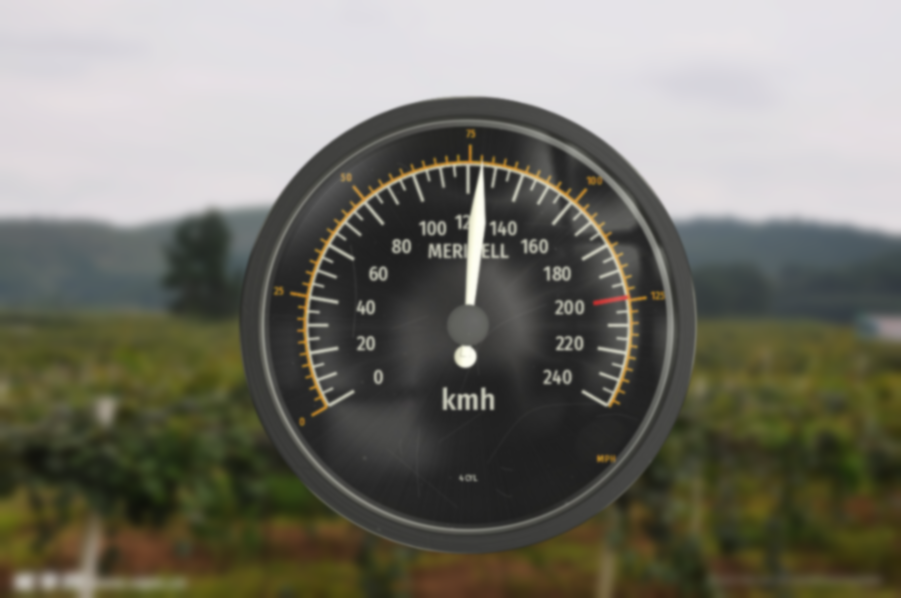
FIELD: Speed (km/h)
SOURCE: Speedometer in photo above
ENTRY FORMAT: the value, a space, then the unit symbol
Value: 125 km/h
